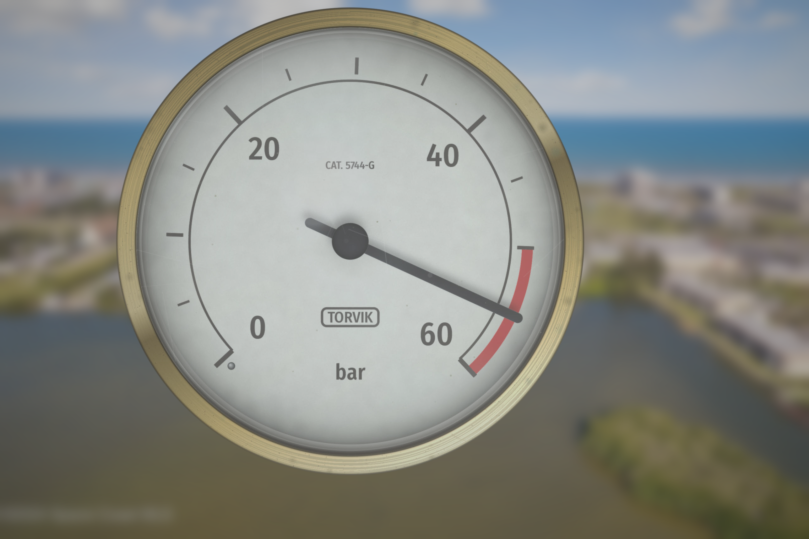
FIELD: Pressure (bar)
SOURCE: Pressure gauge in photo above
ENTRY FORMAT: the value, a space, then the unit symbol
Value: 55 bar
